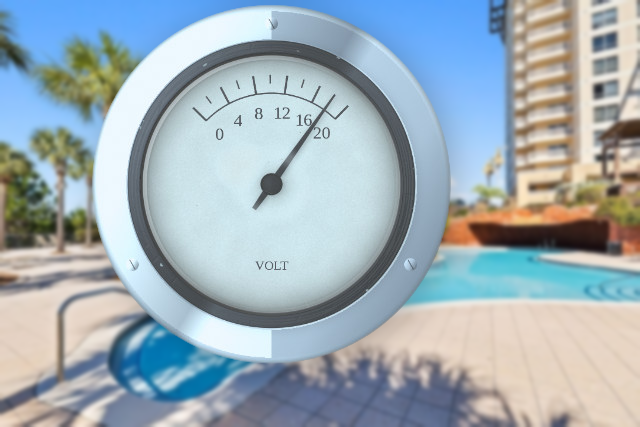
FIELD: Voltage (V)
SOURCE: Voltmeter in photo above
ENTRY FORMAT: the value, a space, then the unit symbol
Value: 18 V
